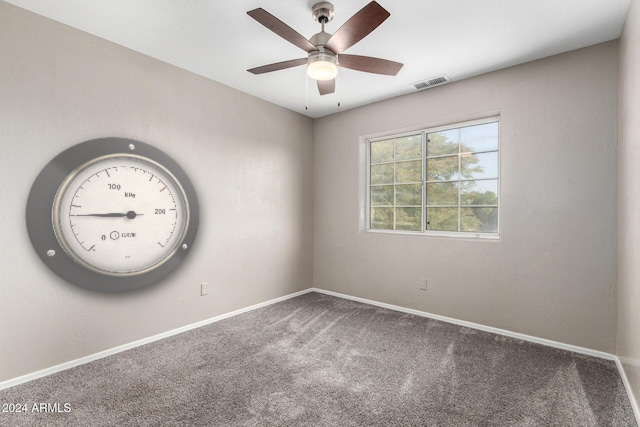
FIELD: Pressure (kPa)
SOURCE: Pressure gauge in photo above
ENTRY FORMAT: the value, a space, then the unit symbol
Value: 40 kPa
